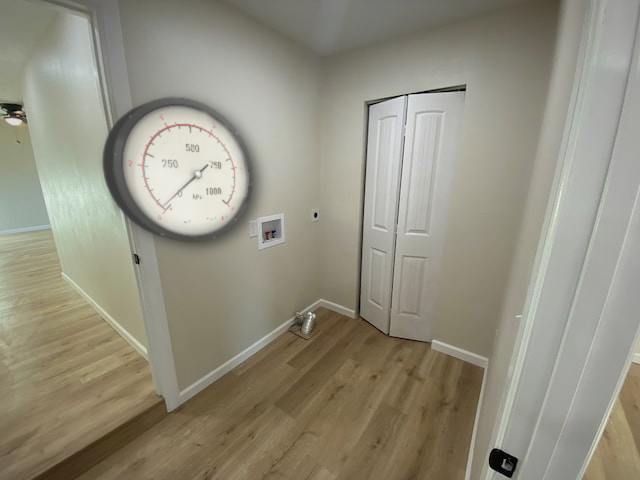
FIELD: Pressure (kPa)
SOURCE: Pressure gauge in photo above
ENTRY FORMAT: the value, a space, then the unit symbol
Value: 25 kPa
